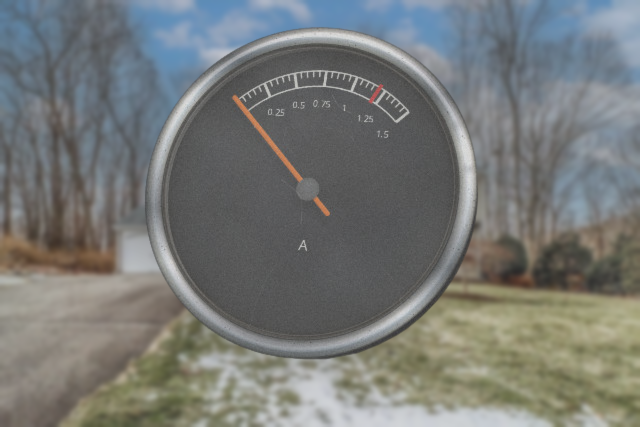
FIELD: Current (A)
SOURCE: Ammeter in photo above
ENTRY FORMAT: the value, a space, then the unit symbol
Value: 0 A
